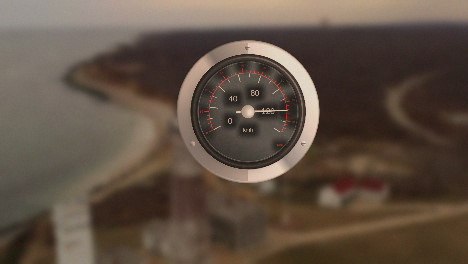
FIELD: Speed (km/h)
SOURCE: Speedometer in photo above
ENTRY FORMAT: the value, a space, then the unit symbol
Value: 120 km/h
